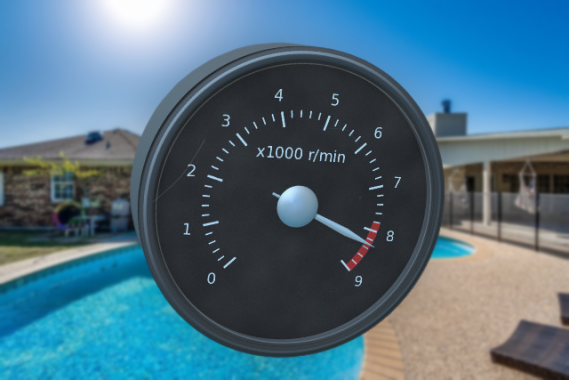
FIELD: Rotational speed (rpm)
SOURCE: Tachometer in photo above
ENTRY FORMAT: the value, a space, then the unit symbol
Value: 8300 rpm
